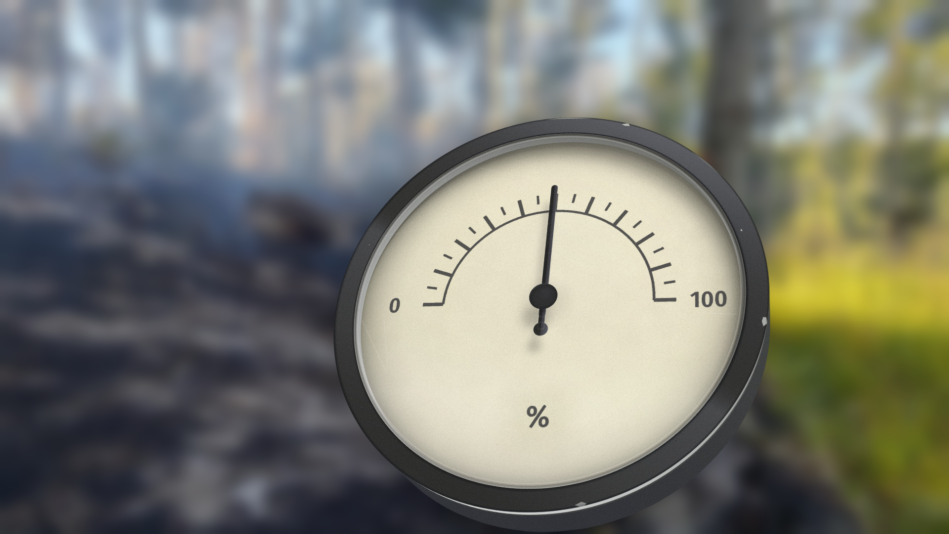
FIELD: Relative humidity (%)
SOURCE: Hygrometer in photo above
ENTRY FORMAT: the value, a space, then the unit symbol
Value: 50 %
